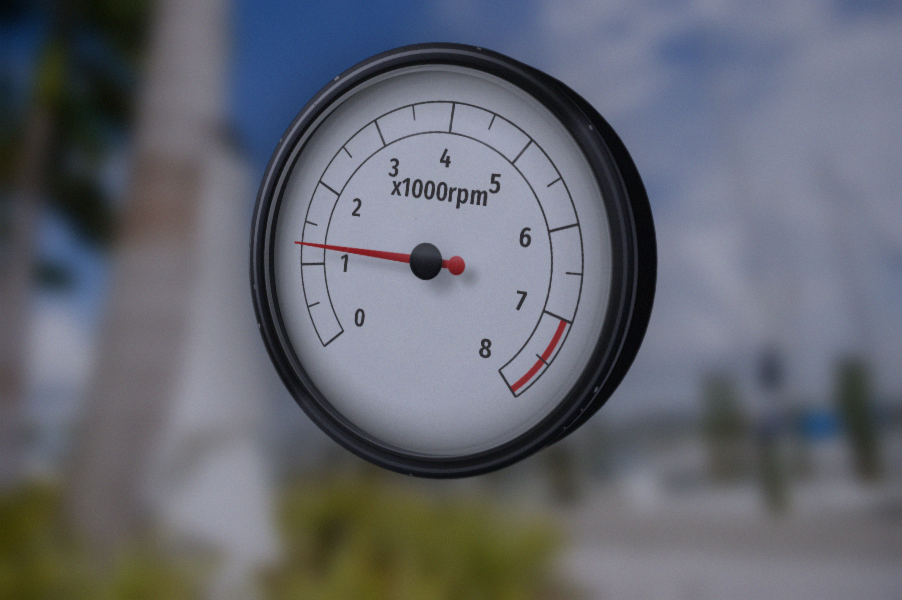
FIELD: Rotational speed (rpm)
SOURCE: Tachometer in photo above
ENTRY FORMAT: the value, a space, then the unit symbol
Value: 1250 rpm
